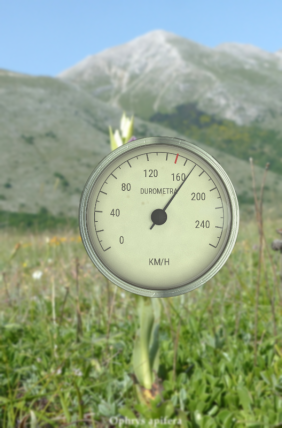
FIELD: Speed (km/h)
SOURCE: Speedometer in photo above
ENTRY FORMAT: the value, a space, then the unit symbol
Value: 170 km/h
